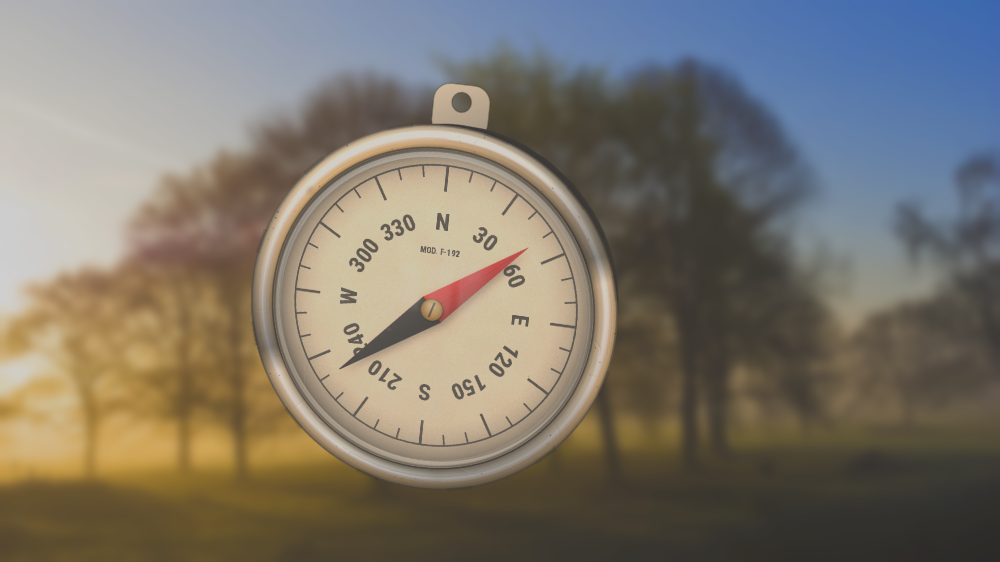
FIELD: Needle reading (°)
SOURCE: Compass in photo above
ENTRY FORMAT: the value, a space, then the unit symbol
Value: 50 °
